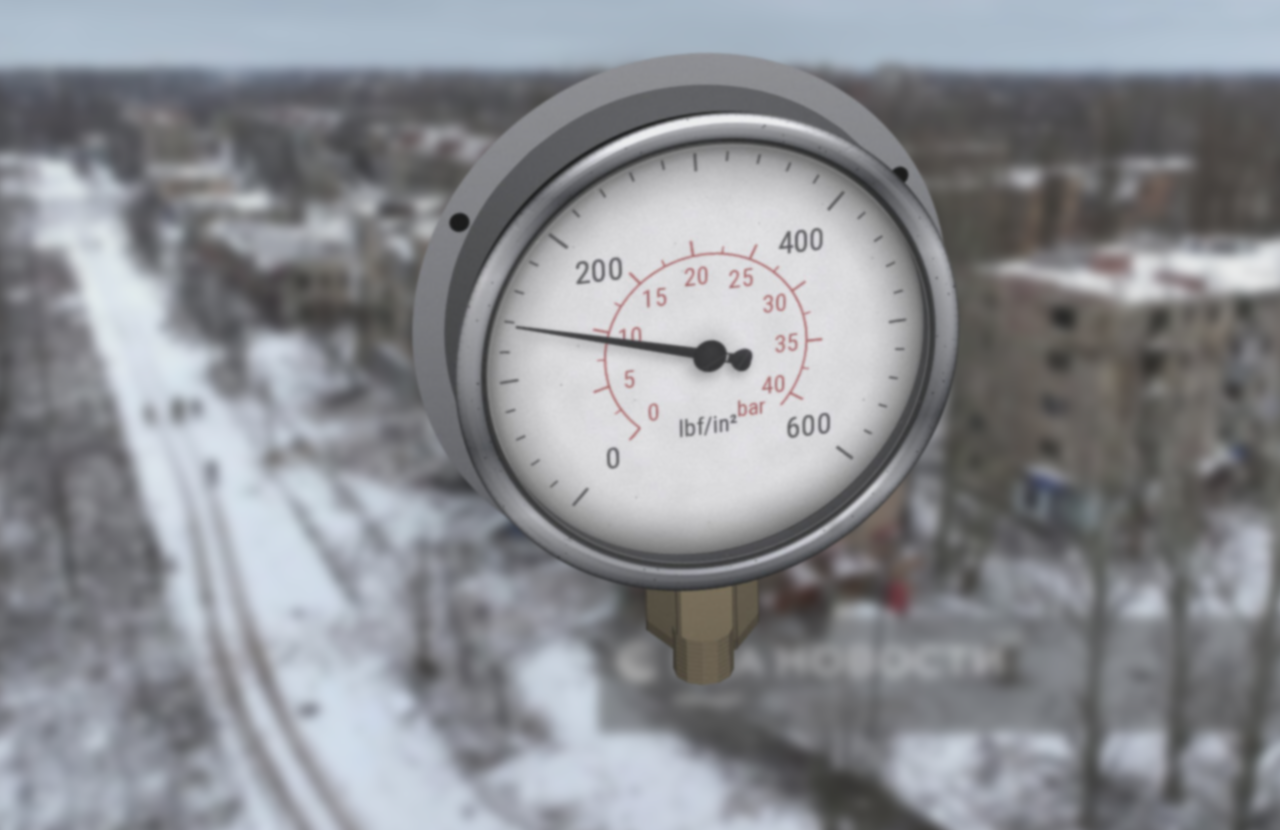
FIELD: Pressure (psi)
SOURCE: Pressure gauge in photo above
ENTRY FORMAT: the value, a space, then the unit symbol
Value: 140 psi
